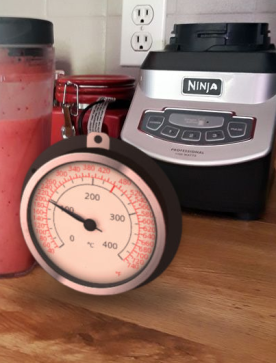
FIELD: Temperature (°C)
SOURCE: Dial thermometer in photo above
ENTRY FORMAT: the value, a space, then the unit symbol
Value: 100 °C
